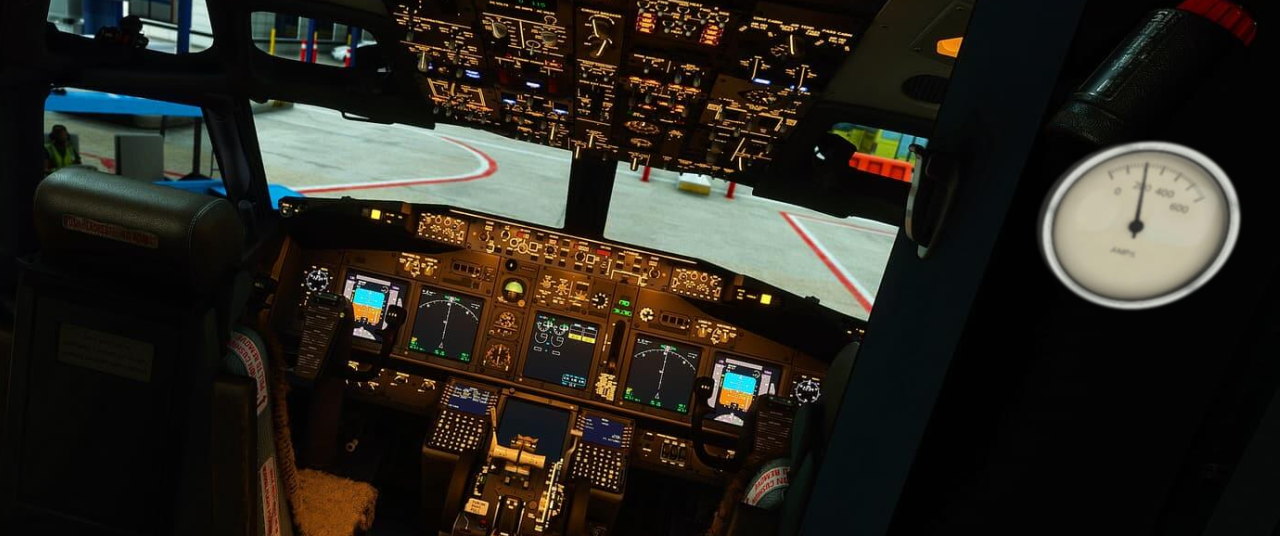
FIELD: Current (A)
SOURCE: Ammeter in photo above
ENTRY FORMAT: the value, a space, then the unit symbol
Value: 200 A
